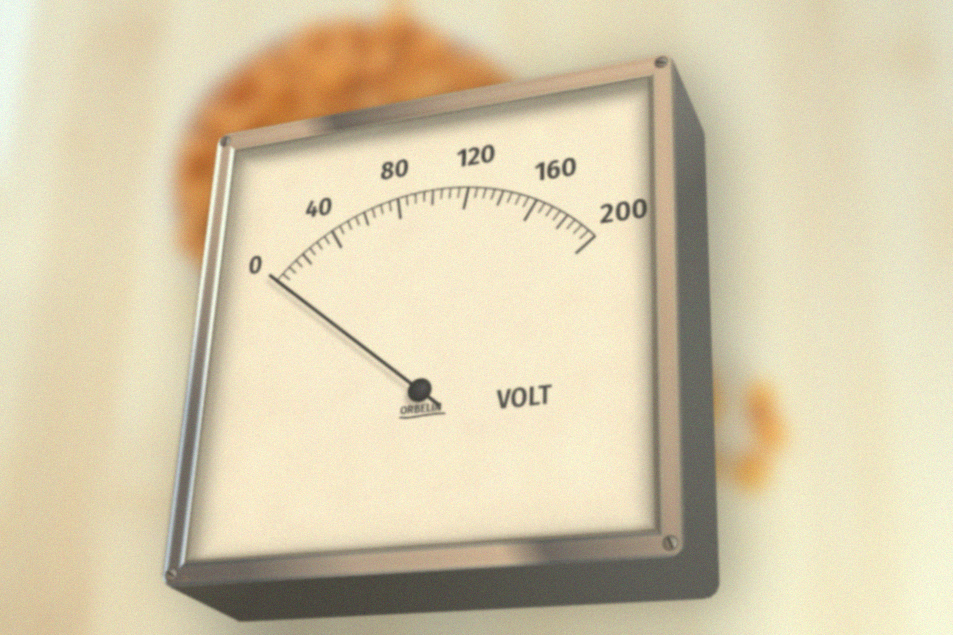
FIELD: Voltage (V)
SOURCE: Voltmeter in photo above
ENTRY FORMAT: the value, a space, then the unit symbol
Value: 0 V
